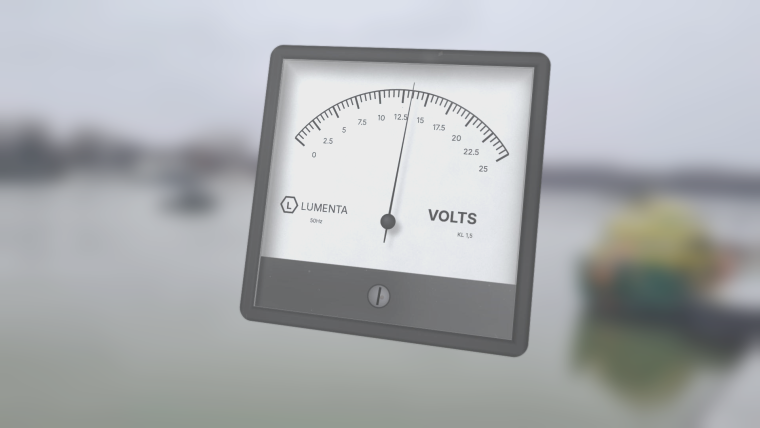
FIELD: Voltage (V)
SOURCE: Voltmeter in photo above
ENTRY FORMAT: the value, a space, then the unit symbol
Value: 13.5 V
